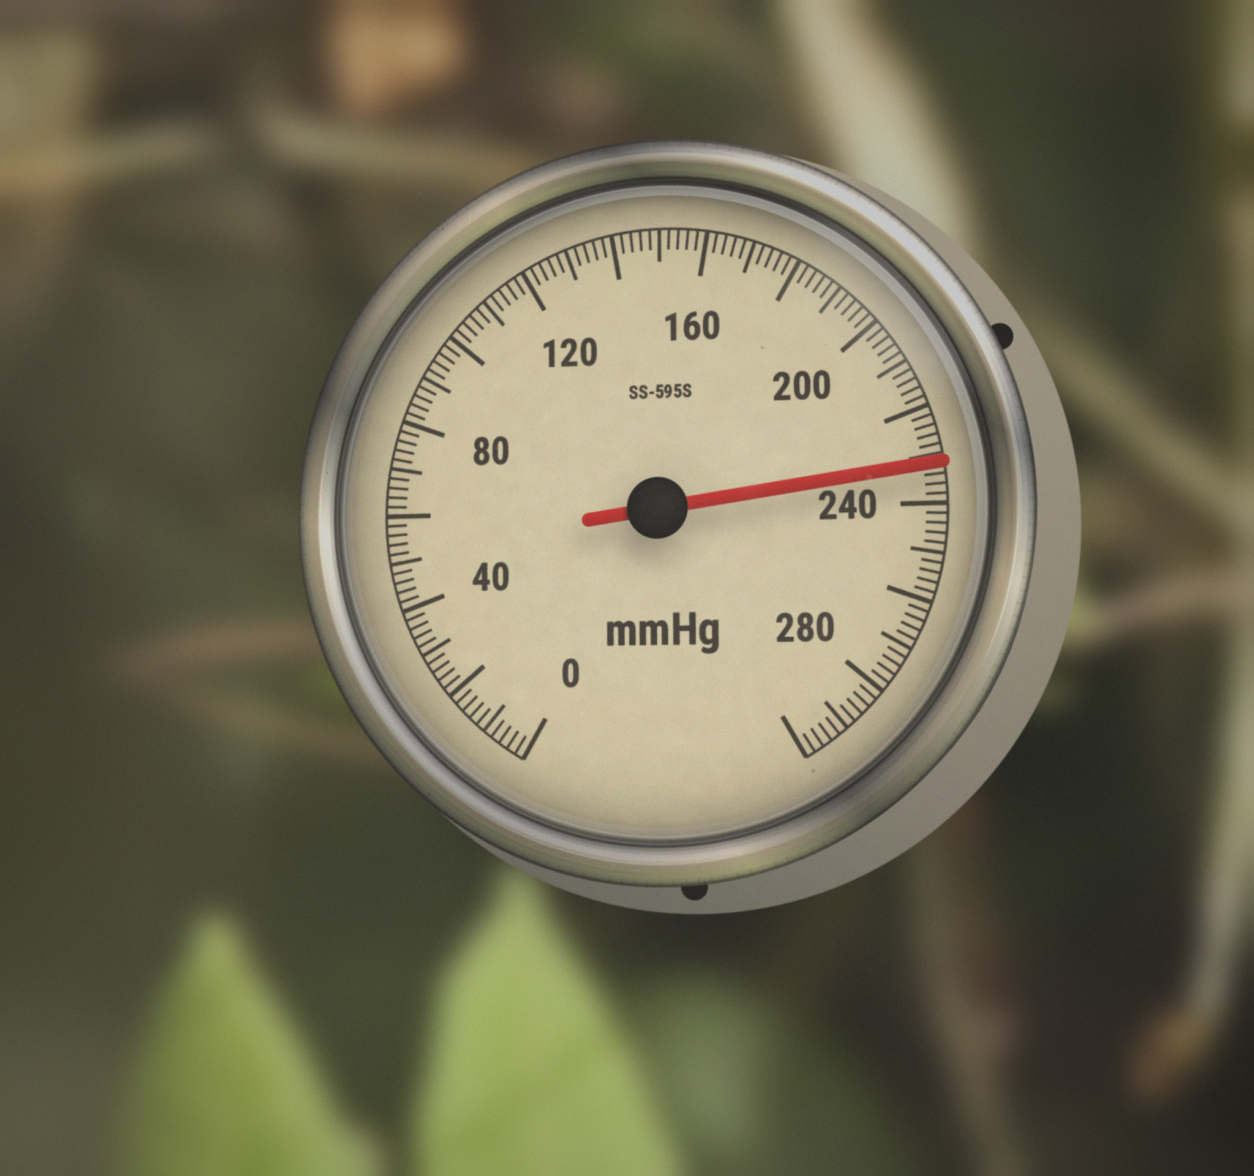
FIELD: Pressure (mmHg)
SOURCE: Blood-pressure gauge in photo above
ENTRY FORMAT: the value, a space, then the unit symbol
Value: 232 mmHg
